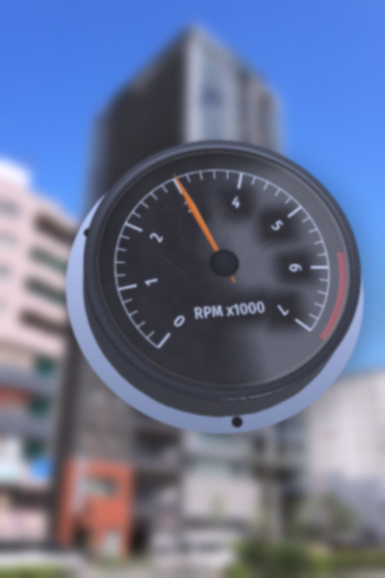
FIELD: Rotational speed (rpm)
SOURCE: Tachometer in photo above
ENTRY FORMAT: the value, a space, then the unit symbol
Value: 3000 rpm
